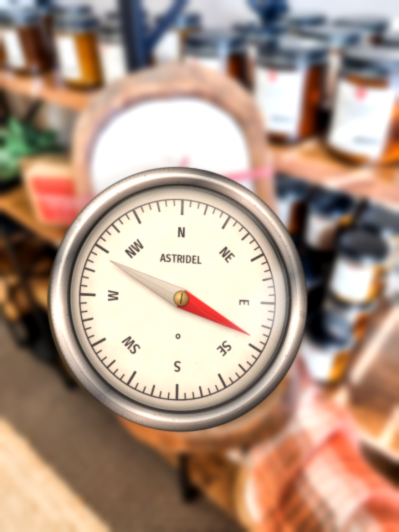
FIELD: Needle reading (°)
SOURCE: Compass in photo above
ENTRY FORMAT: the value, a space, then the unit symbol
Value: 115 °
